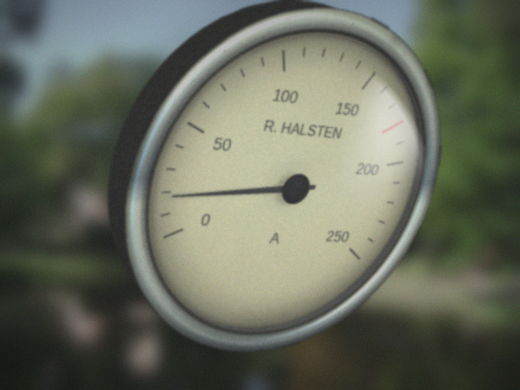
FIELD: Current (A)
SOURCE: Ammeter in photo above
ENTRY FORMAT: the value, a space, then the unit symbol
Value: 20 A
